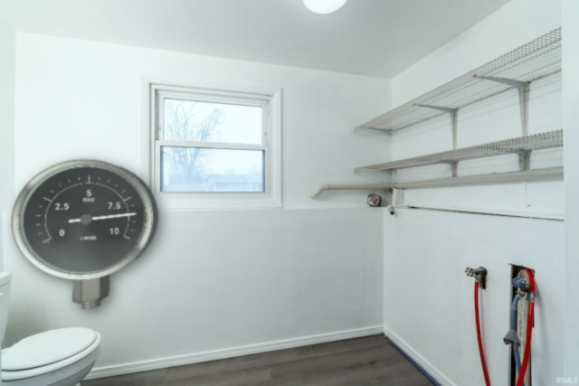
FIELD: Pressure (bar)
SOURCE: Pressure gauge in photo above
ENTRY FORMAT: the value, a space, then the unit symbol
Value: 8.5 bar
